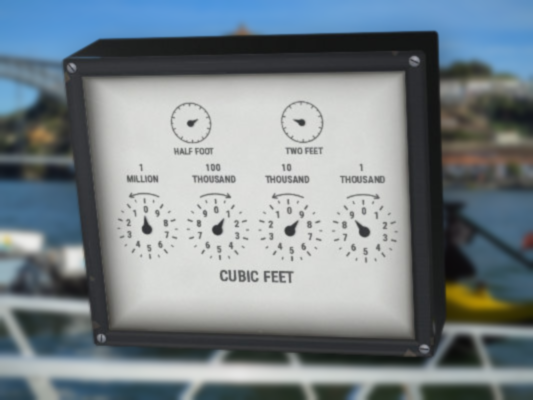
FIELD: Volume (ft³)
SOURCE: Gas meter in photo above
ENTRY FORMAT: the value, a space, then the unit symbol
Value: 8900 ft³
